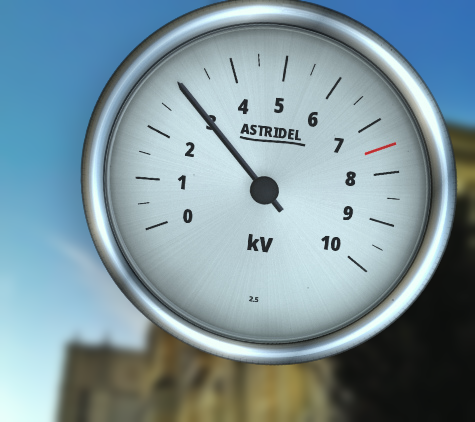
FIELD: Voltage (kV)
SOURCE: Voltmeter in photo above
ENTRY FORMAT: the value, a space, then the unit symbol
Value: 3 kV
